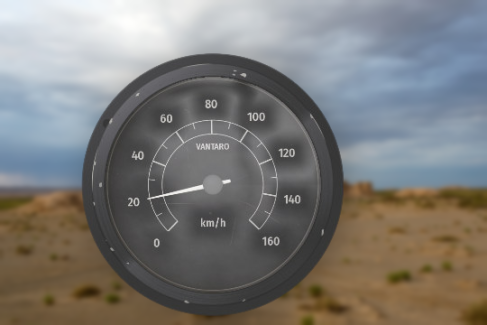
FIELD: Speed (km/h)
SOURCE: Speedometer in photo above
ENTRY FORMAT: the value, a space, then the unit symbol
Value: 20 km/h
